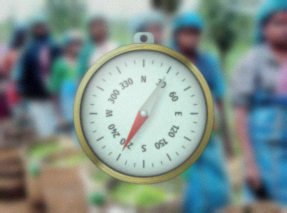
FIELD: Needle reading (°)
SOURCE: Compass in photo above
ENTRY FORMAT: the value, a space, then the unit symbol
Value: 210 °
